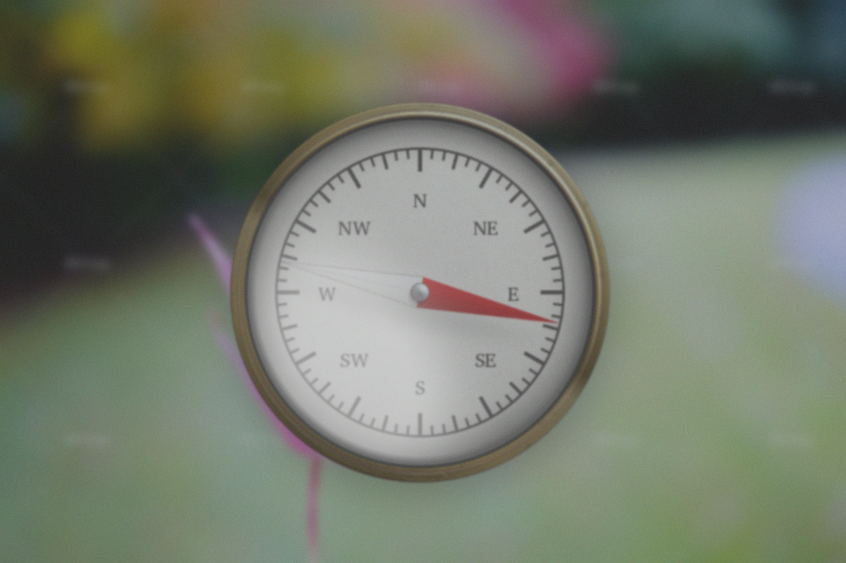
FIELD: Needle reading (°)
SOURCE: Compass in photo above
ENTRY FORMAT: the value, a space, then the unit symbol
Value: 102.5 °
